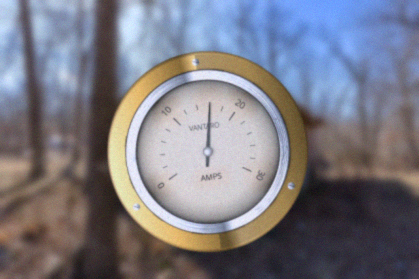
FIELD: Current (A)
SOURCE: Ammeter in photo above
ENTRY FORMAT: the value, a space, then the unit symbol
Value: 16 A
